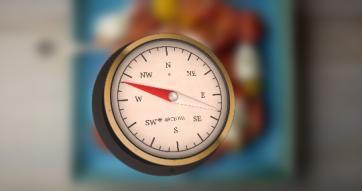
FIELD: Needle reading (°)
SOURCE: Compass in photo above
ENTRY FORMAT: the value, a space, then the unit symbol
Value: 290 °
